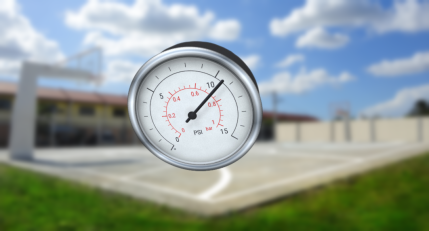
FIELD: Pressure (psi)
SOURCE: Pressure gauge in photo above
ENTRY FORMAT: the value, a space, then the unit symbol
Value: 10.5 psi
